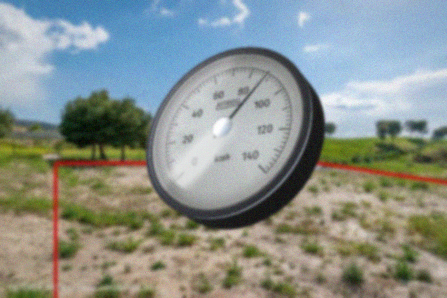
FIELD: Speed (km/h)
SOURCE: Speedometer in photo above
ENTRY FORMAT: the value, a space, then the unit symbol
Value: 90 km/h
